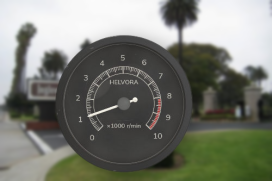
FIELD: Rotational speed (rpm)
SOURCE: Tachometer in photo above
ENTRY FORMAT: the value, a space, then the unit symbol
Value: 1000 rpm
